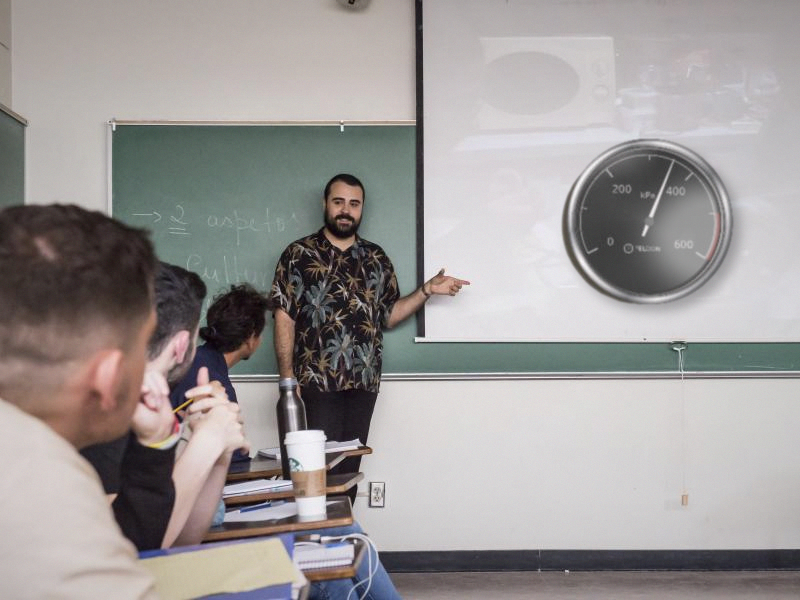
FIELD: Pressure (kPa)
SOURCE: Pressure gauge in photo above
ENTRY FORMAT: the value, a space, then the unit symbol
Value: 350 kPa
